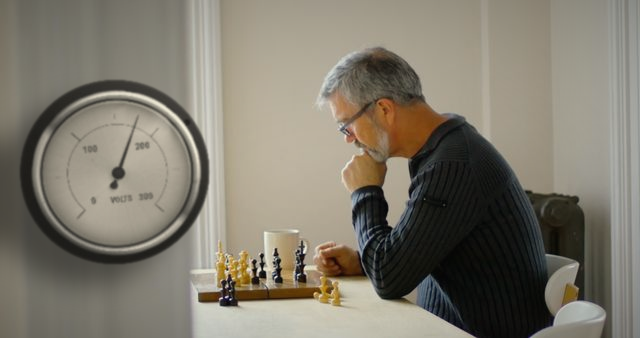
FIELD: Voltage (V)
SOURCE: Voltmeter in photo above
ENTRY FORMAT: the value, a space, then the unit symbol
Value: 175 V
